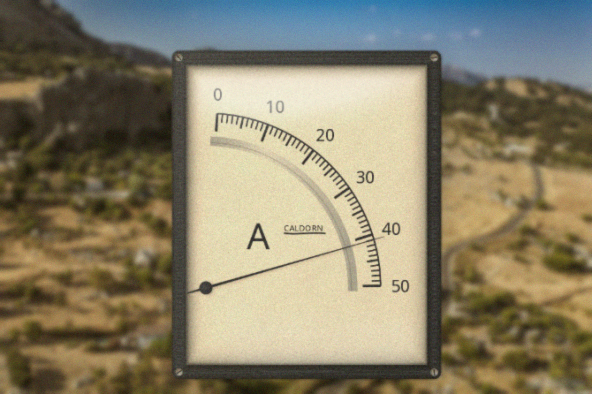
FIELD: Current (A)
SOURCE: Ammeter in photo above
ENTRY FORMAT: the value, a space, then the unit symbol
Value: 41 A
